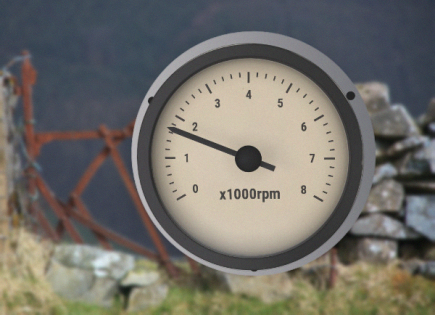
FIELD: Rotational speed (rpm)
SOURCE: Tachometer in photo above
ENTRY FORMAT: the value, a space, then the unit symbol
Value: 1700 rpm
